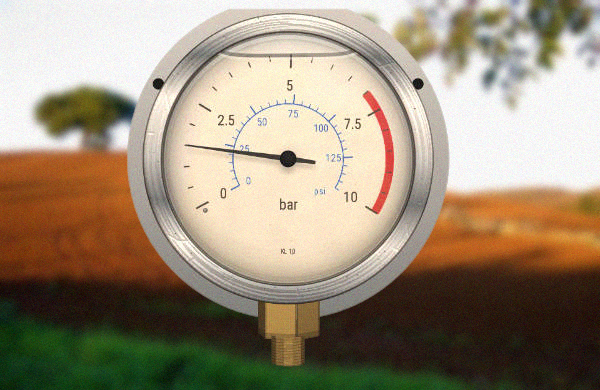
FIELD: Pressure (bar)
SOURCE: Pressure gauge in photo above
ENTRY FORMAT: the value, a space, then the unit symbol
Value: 1.5 bar
